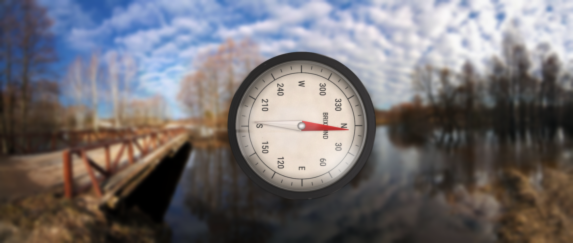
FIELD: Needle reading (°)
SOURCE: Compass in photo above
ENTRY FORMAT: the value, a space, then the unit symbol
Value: 5 °
